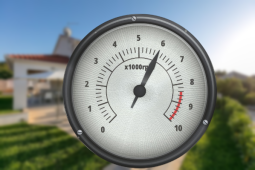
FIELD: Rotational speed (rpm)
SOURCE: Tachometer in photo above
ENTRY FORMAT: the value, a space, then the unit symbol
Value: 6000 rpm
